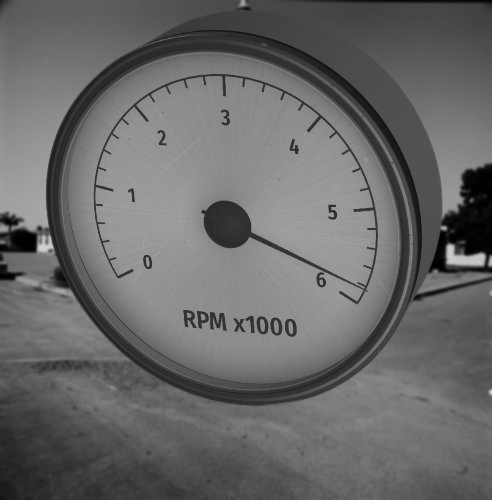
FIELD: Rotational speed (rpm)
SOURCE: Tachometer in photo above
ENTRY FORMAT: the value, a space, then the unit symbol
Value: 5800 rpm
